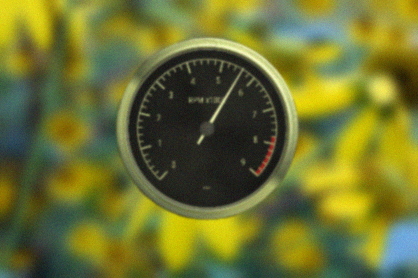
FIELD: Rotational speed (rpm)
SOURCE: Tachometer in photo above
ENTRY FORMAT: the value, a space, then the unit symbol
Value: 5600 rpm
